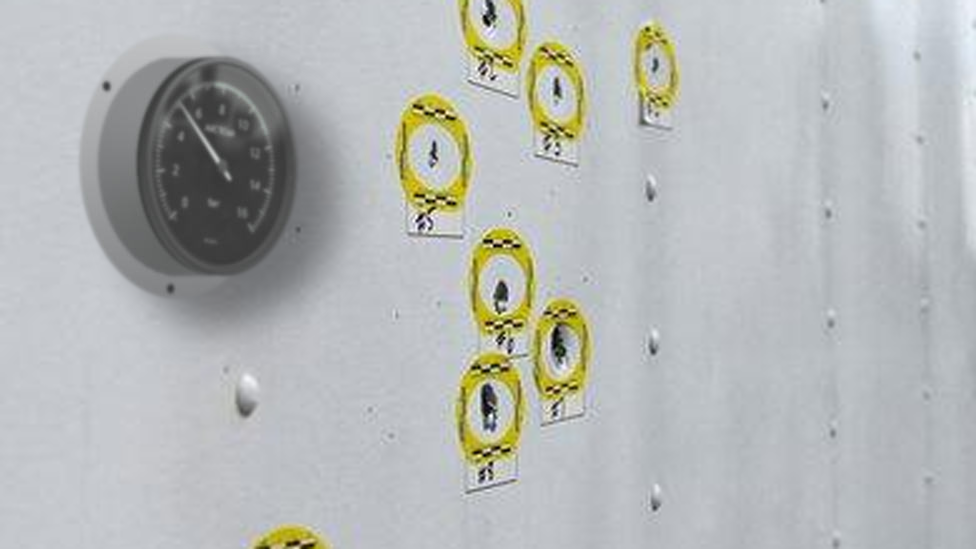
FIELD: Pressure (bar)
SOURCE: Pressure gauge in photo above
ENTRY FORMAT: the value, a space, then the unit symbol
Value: 5 bar
